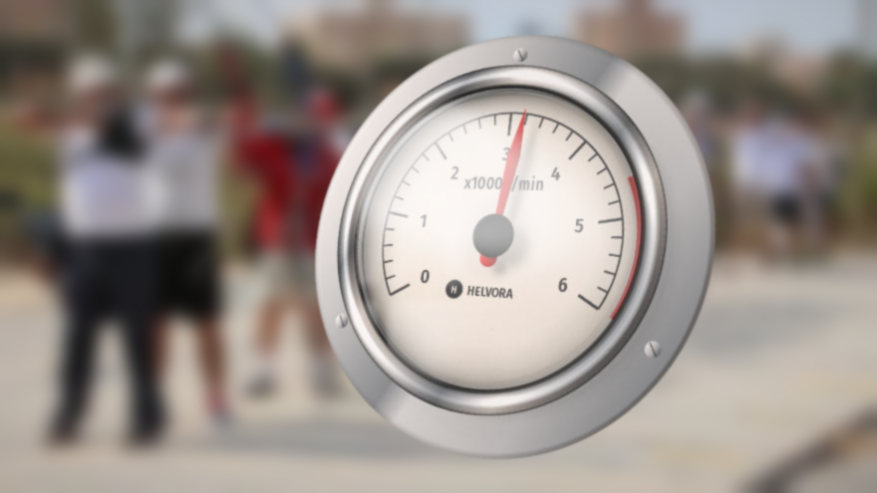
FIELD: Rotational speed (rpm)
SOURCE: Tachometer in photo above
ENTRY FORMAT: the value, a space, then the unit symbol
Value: 3200 rpm
